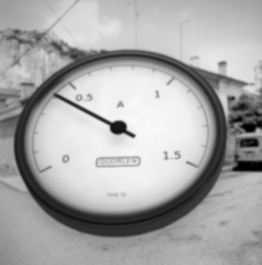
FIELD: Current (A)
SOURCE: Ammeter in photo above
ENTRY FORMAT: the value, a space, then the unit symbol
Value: 0.4 A
